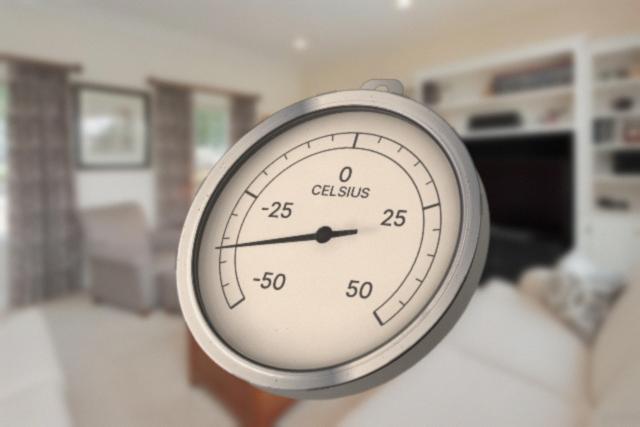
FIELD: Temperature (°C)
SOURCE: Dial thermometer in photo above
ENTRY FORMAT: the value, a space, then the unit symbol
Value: -37.5 °C
